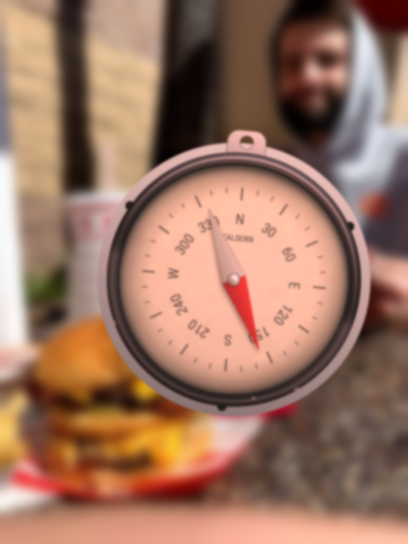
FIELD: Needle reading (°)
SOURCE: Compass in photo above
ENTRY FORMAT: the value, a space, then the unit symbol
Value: 155 °
